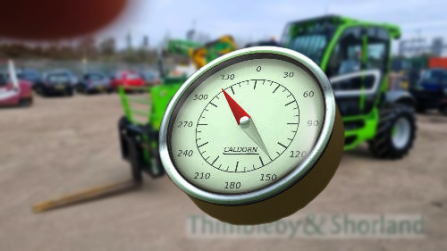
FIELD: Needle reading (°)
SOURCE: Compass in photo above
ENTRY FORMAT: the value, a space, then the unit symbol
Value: 320 °
